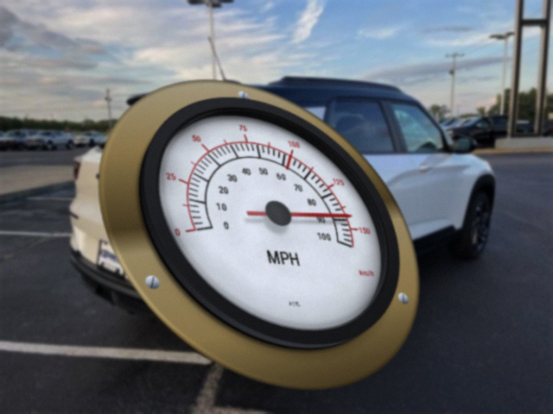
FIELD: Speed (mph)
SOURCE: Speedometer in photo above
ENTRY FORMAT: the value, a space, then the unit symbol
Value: 90 mph
